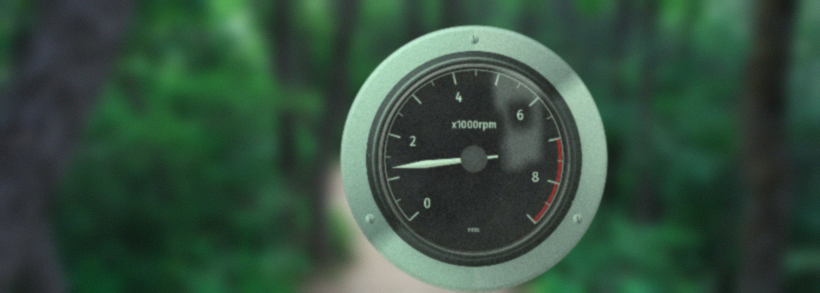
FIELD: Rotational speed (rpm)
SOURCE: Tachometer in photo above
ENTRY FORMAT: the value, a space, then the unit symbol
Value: 1250 rpm
